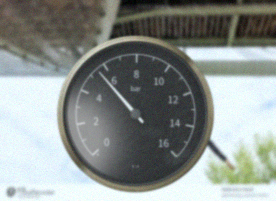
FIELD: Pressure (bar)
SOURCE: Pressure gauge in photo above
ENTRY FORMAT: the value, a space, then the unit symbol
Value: 5.5 bar
